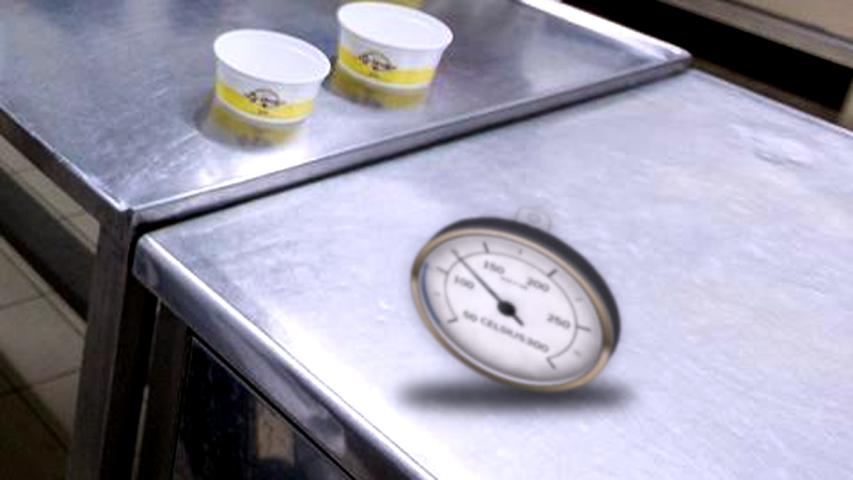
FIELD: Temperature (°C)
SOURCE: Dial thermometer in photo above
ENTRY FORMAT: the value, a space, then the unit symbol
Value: 125 °C
